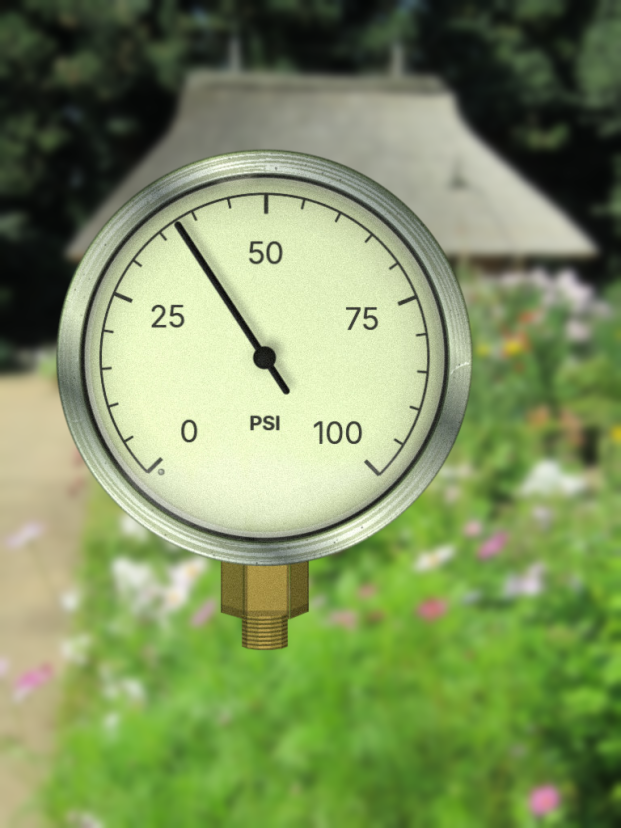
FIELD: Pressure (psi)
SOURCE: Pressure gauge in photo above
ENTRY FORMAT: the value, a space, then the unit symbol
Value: 37.5 psi
